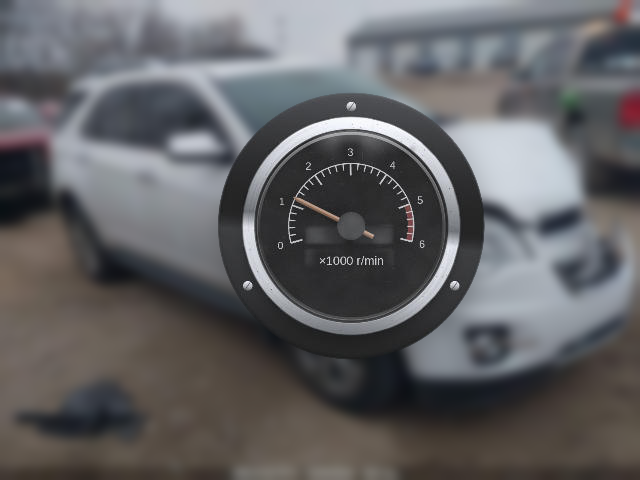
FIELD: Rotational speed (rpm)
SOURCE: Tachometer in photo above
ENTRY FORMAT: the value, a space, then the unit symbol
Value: 1200 rpm
